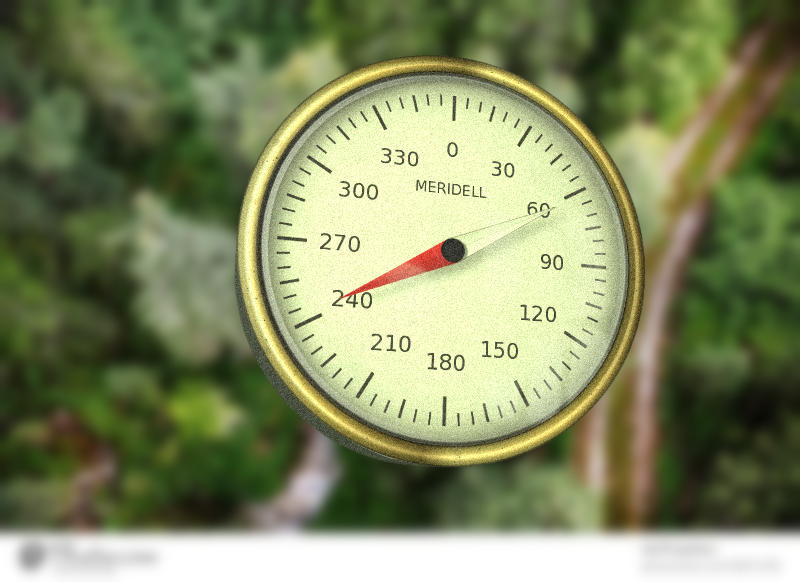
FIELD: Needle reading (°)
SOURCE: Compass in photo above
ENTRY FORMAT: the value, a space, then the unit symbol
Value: 242.5 °
